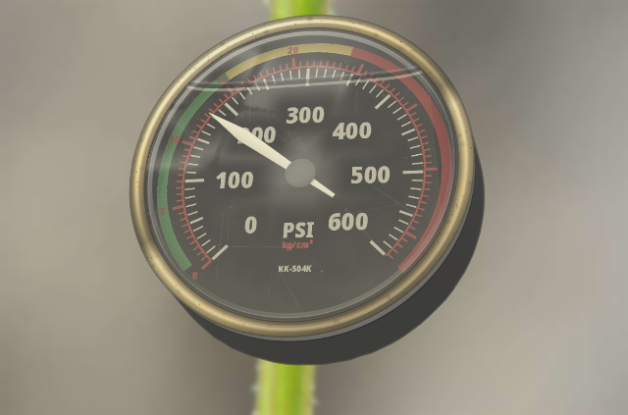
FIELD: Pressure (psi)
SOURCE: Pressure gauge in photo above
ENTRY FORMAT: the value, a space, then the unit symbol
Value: 180 psi
